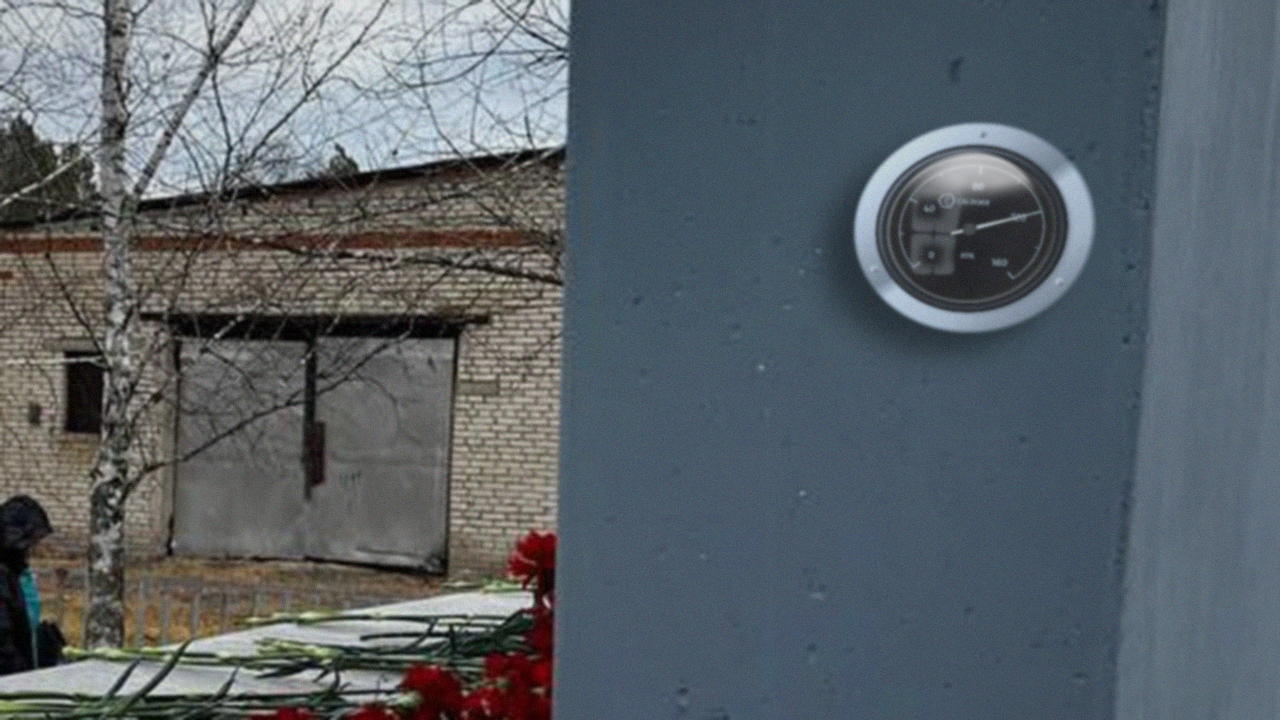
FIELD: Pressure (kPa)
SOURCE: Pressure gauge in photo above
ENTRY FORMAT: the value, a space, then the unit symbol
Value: 120 kPa
